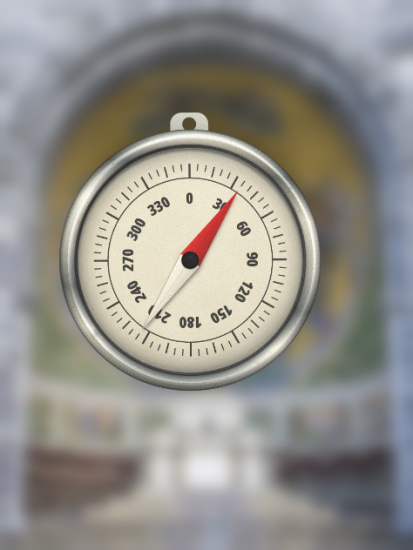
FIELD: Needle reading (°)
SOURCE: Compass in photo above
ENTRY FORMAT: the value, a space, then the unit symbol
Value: 35 °
